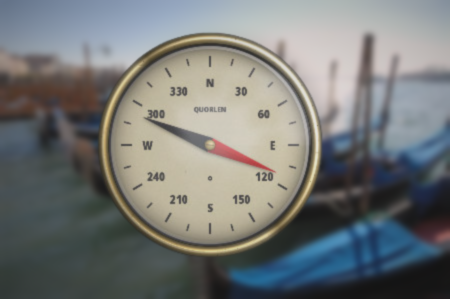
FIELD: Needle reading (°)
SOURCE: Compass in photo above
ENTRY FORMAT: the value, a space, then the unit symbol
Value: 112.5 °
